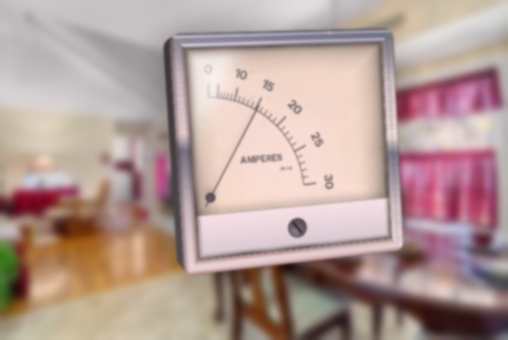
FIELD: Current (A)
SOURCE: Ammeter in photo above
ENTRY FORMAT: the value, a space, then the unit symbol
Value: 15 A
